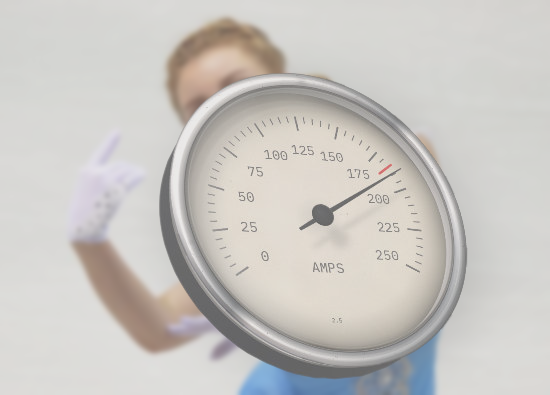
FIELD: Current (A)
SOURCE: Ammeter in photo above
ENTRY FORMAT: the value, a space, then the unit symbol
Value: 190 A
